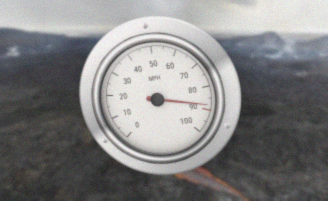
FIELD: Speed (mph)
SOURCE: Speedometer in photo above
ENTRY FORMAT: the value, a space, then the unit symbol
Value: 87.5 mph
